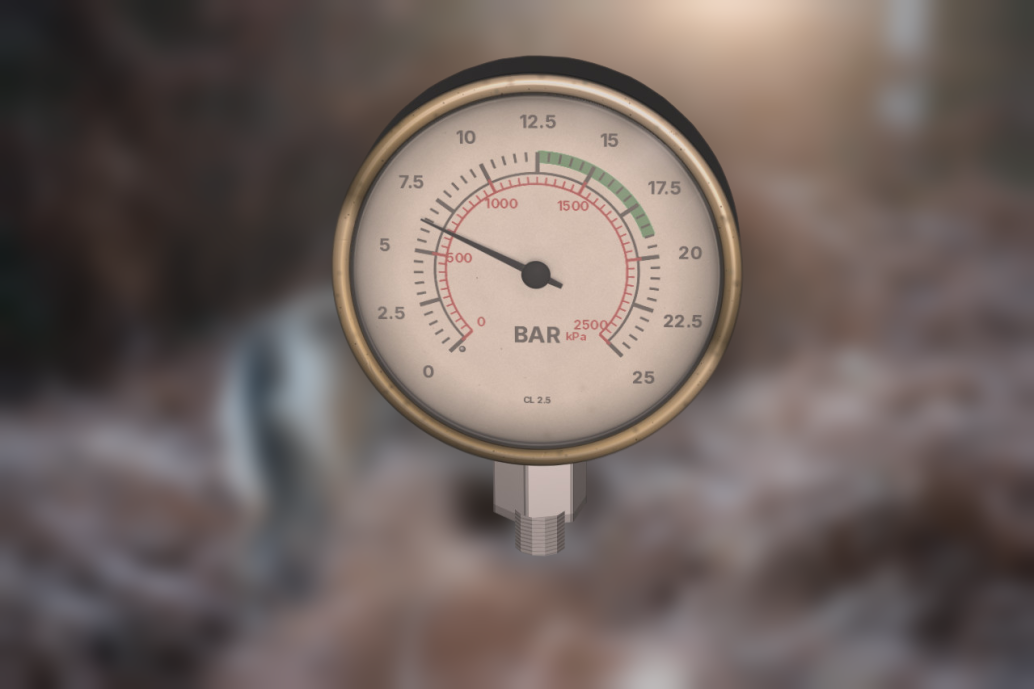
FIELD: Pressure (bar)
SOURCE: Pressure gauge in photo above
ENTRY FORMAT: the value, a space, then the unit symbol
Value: 6.5 bar
